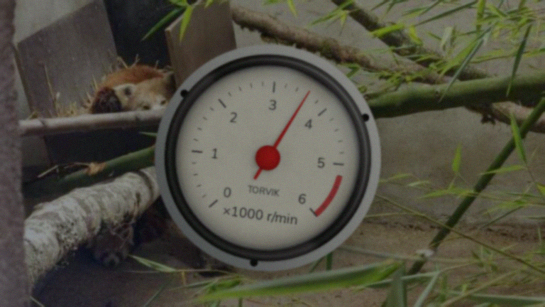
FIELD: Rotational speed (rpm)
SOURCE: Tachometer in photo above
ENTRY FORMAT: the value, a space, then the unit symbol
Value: 3600 rpm
